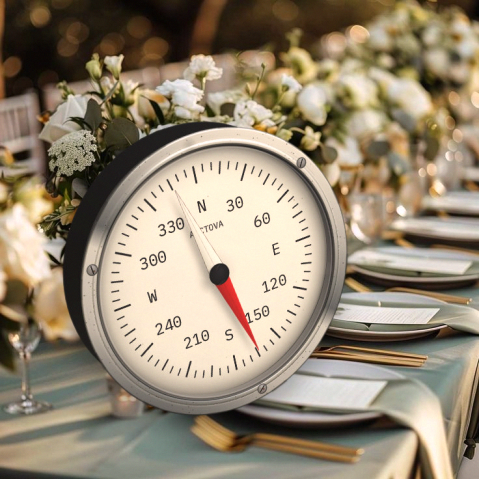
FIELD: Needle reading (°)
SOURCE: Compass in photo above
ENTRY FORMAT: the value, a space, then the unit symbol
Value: 165 °
